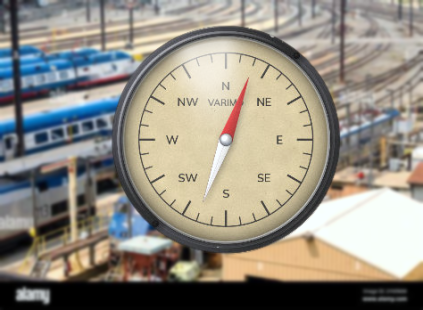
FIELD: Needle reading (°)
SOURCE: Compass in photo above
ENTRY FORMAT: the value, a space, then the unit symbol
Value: 20 °
